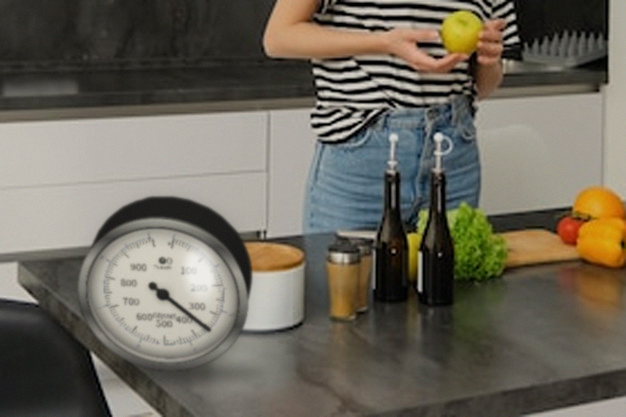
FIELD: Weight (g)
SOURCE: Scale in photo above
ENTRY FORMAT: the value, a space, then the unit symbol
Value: 350 g
